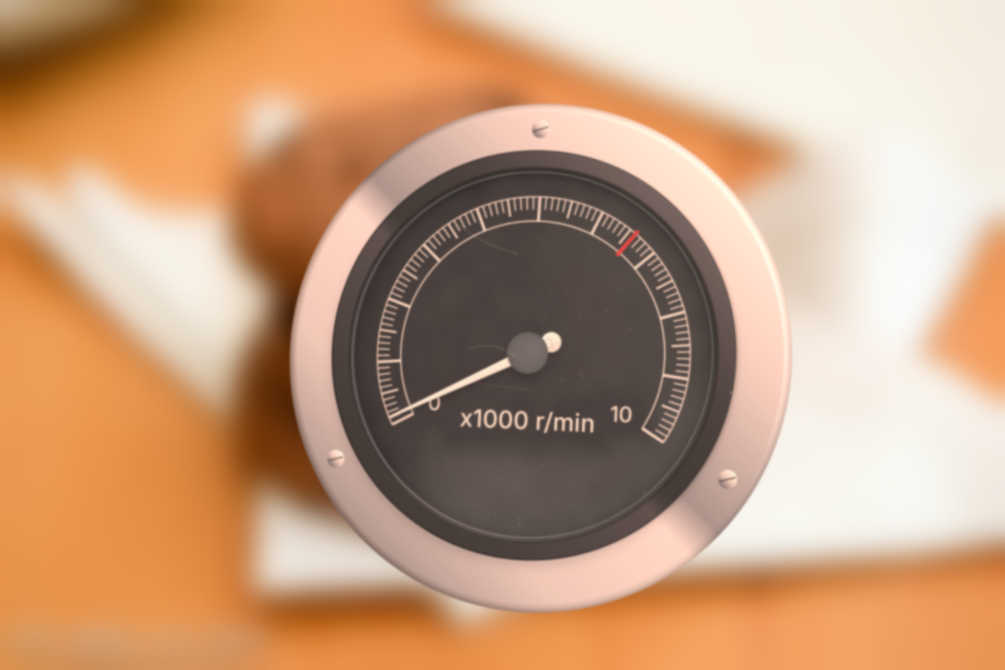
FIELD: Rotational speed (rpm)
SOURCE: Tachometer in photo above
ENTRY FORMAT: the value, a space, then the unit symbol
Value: 100 rpm
